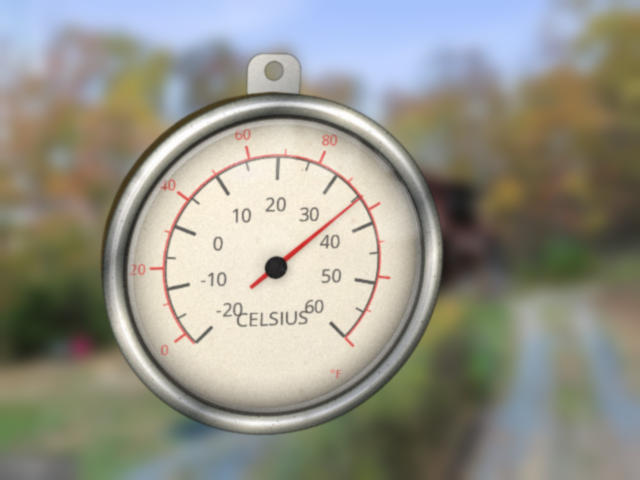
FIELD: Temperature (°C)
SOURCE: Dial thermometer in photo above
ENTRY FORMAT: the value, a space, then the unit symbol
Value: 35 °C
